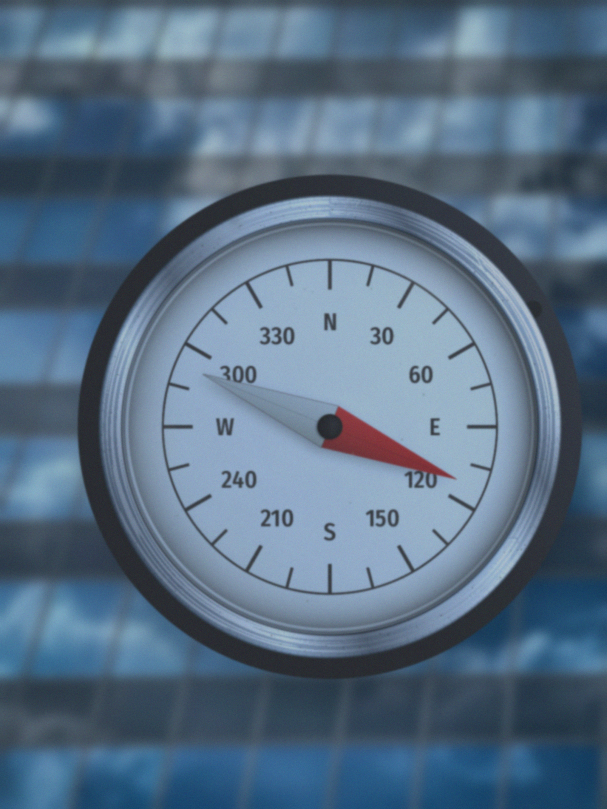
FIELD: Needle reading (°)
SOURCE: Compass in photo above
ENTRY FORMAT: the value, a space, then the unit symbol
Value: 112.5 °
